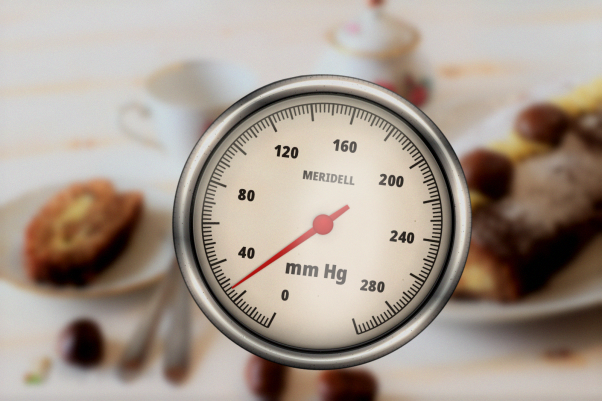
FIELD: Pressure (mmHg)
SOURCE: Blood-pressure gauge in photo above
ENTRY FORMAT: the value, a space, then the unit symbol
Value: 26 mmHg
